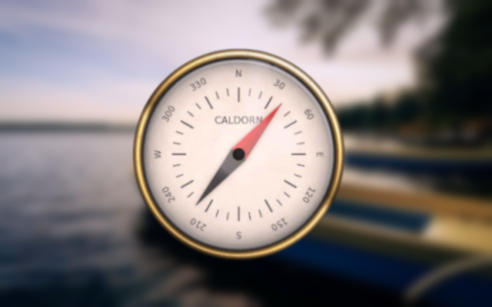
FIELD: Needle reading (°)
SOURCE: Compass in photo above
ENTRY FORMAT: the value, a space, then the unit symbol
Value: 40 °
